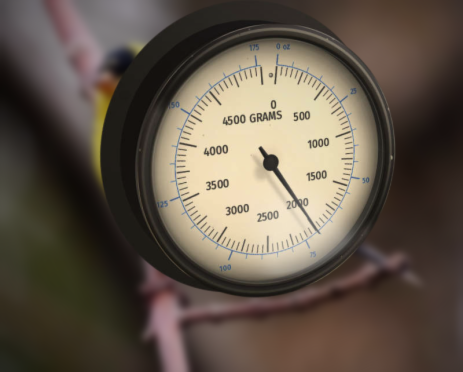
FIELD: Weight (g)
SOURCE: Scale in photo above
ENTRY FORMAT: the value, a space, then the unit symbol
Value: 2000 g
